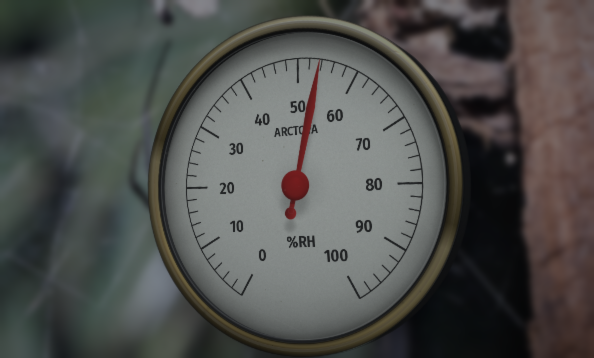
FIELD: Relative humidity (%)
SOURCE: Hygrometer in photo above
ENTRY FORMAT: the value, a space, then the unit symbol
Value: 54 %
